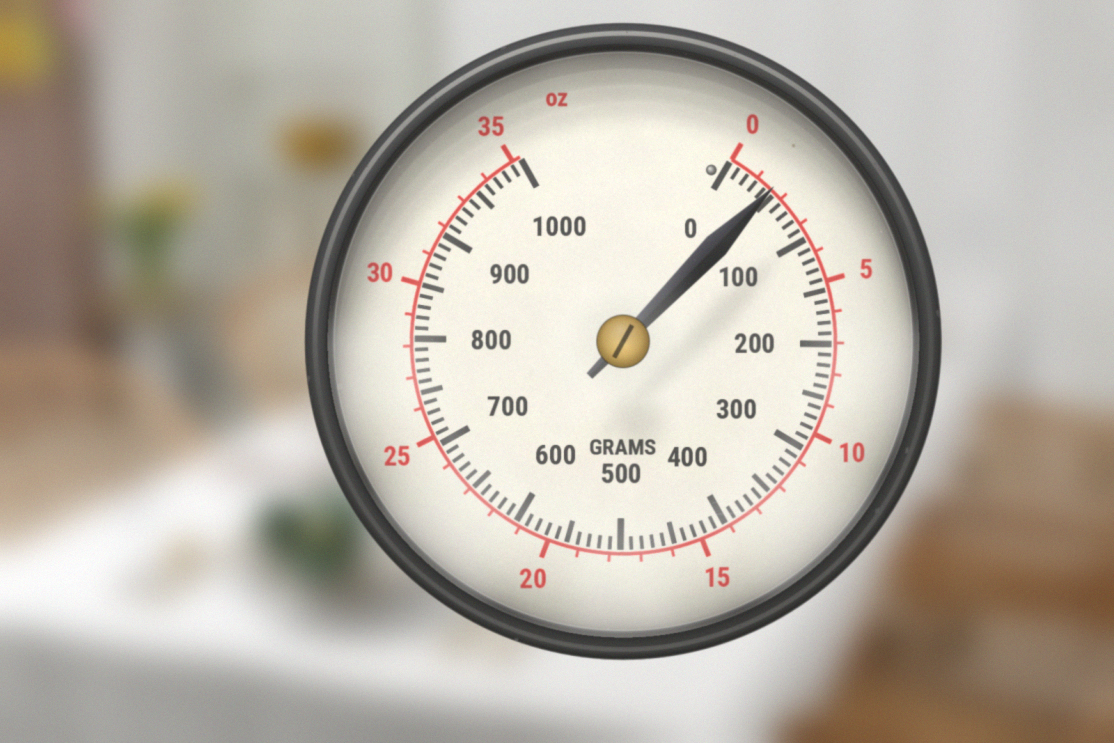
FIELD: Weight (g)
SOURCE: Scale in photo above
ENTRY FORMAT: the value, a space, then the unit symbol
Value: 45 g
